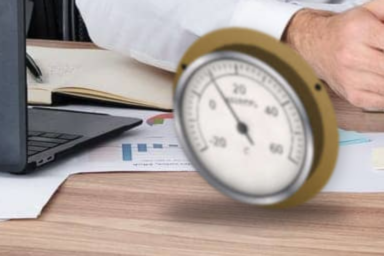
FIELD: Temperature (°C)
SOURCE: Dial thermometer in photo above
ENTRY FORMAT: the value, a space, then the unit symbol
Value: 10 °C
